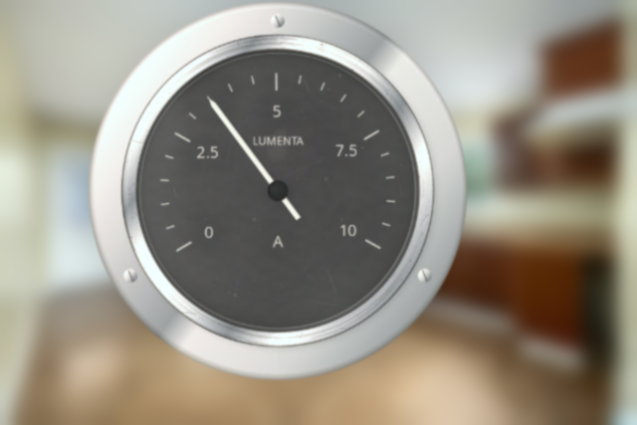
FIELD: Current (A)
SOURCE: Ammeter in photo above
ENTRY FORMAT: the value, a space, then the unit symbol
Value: 3.5 A
